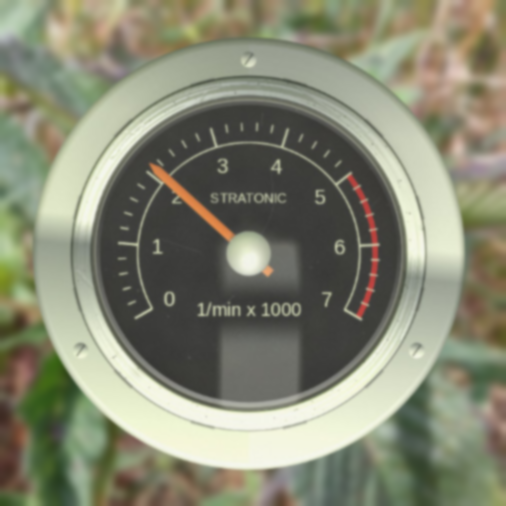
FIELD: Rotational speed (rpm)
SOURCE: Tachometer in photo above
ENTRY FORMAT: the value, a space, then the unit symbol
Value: 2100 rpm
